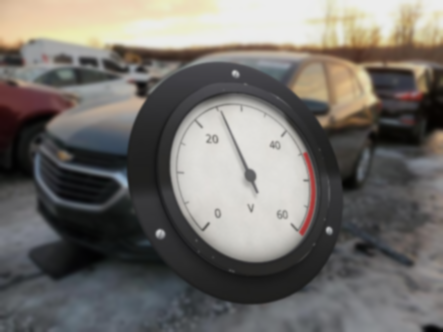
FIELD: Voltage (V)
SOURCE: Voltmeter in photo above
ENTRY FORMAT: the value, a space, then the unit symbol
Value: 25 V
